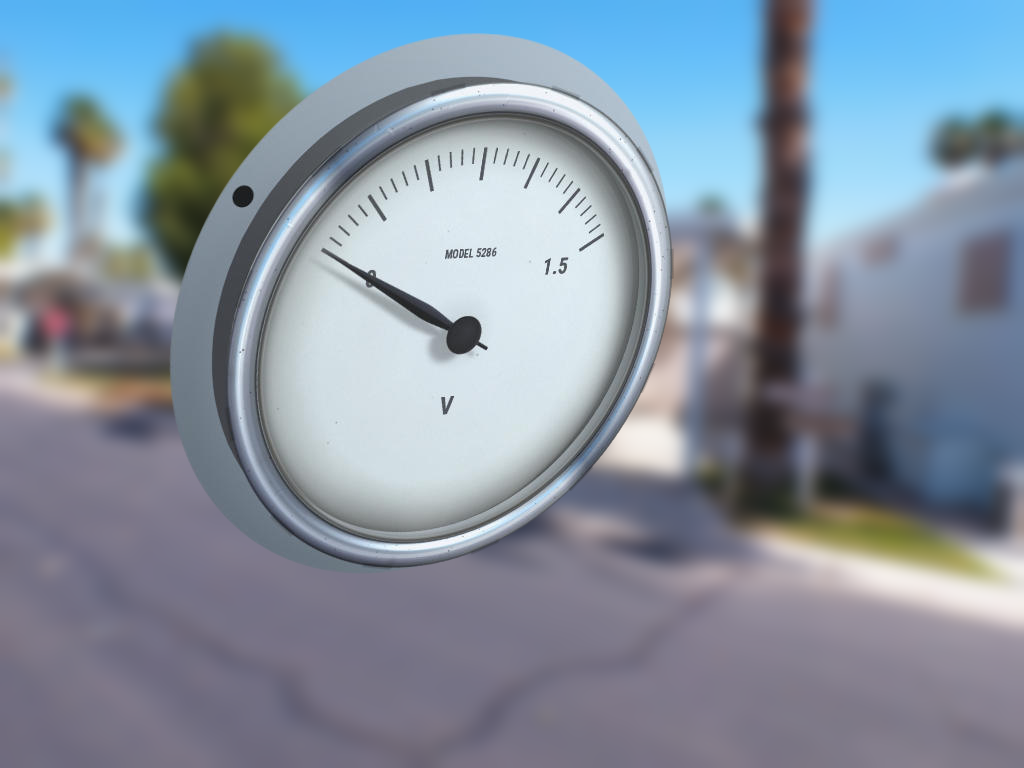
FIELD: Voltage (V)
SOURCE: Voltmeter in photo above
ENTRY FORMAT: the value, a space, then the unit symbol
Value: 0 V
